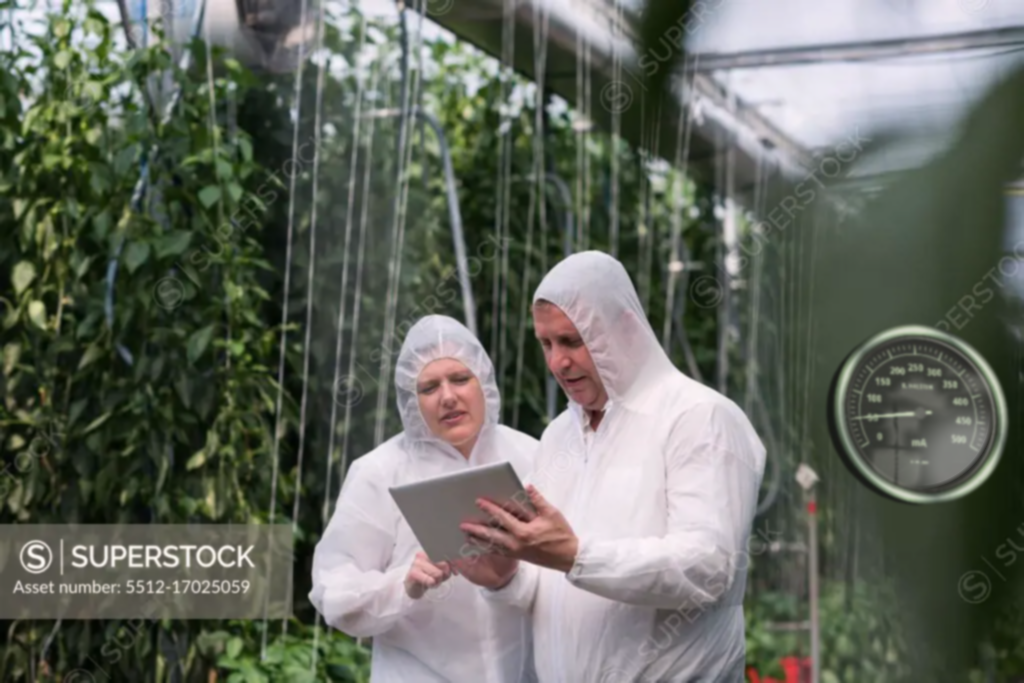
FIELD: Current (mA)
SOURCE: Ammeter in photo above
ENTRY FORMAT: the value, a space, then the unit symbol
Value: 50 mA
